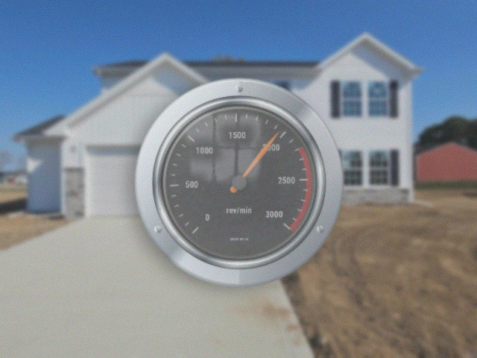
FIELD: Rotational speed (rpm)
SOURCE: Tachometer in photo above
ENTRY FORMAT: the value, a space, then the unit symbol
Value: 1950 rpm
